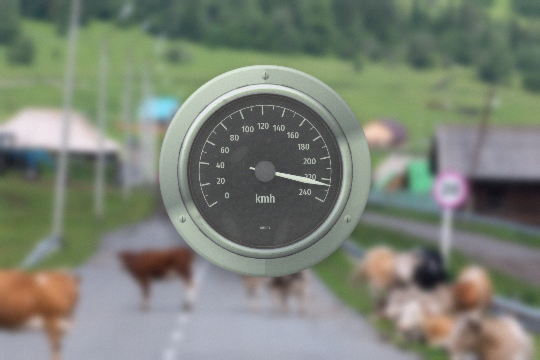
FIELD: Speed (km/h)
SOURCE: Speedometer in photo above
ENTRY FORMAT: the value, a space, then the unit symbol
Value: 225 km/h
